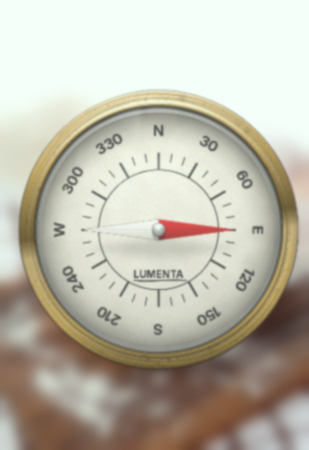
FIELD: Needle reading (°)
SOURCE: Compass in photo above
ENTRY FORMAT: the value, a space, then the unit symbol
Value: 90 °
